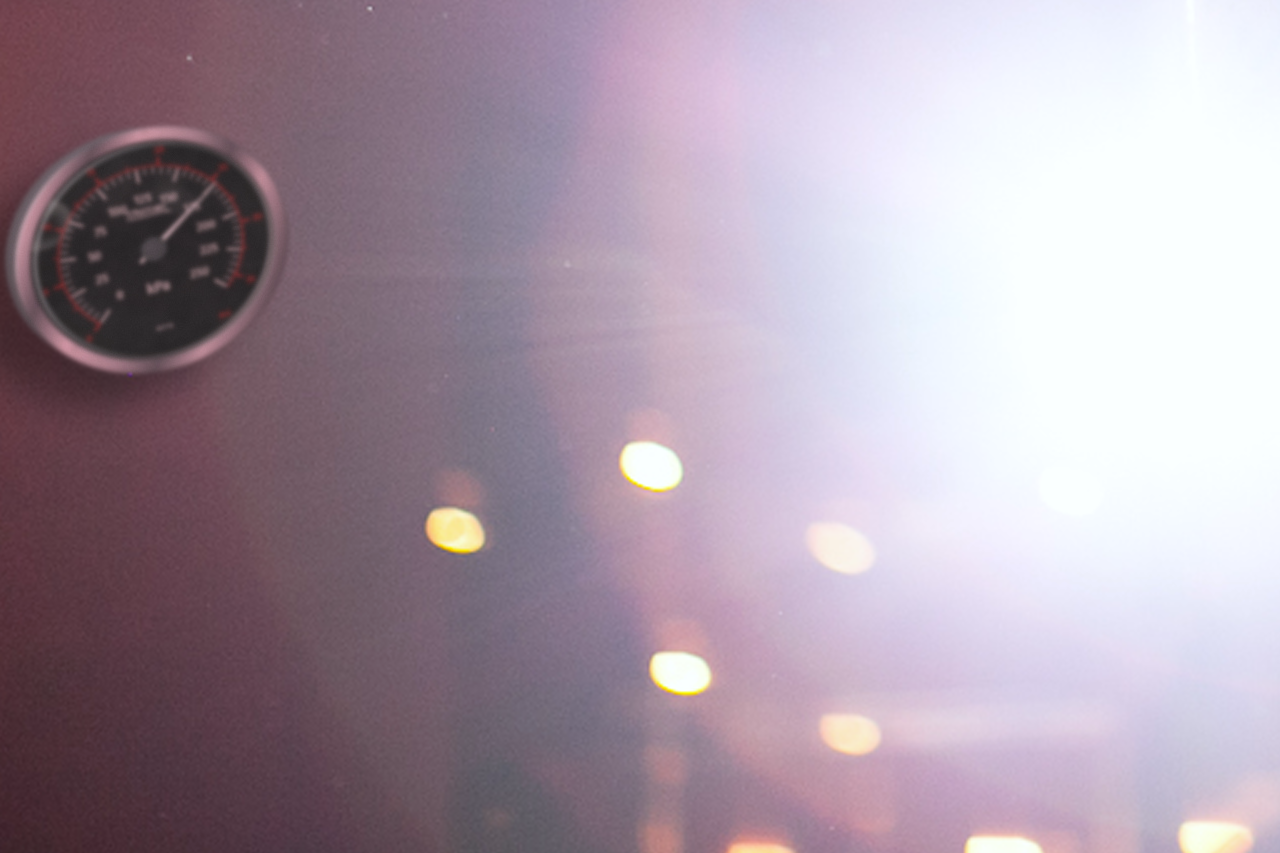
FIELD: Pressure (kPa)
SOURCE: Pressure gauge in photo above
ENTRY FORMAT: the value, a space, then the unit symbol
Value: 175 kPa
